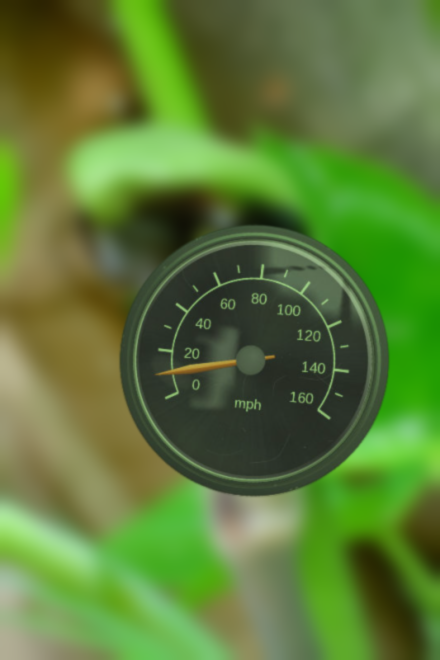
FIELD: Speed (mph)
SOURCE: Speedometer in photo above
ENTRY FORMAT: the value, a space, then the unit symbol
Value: 10 mph
